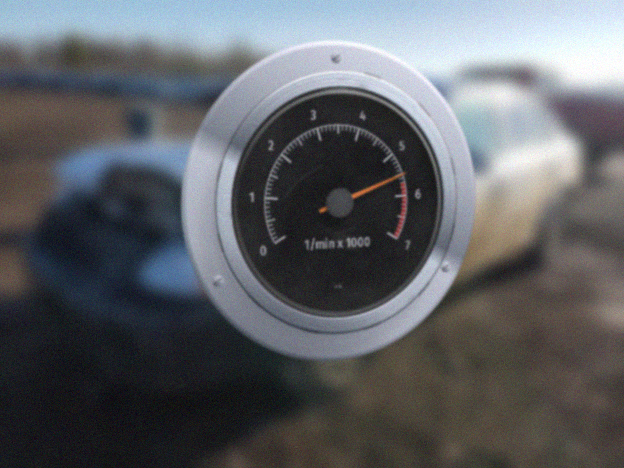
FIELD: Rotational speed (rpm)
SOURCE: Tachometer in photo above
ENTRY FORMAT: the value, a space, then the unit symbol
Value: 5500 rpm
